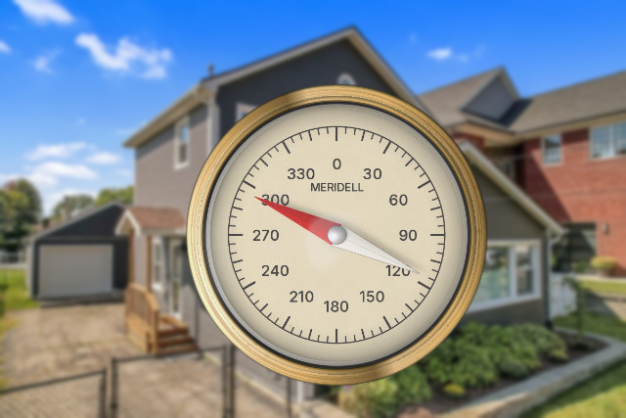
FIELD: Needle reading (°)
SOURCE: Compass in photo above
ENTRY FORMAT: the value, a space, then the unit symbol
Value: 295 °
